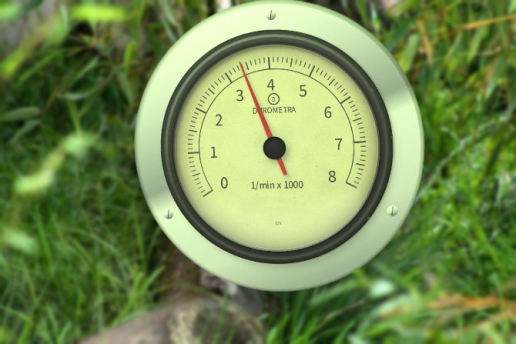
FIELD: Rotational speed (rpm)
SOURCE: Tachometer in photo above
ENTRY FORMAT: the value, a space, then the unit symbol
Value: 3400 rpm
